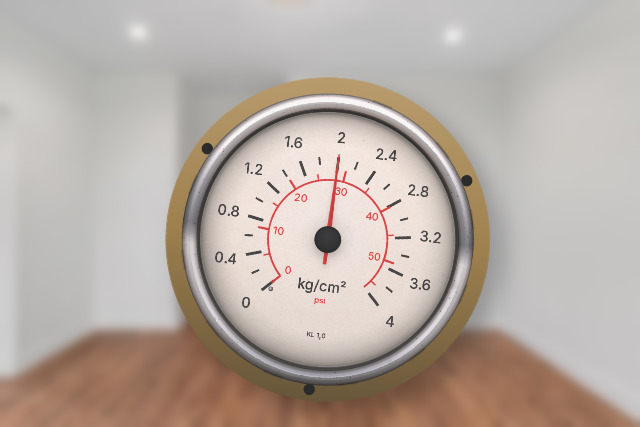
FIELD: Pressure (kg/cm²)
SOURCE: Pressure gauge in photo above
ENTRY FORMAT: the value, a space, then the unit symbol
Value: 2 kg/cm²
